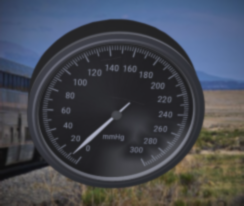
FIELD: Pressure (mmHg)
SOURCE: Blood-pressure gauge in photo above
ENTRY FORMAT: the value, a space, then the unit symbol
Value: 10 mmHg
